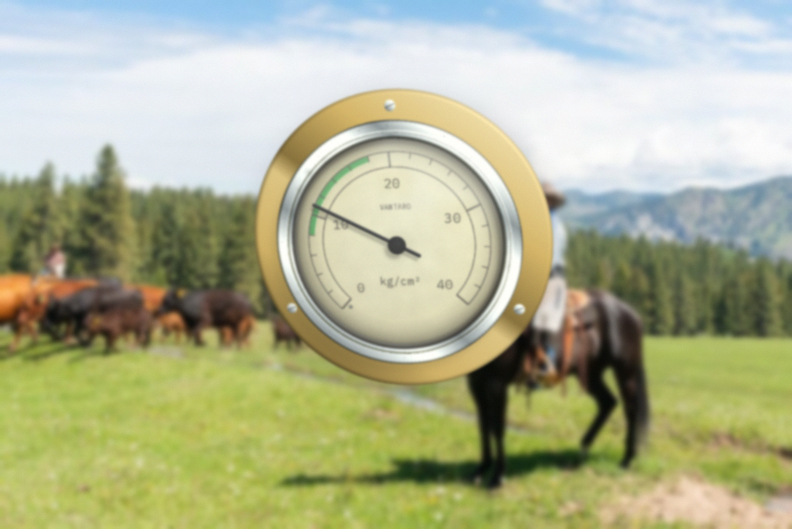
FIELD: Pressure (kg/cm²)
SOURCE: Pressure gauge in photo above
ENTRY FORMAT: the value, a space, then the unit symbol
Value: 11 kg/cm²
